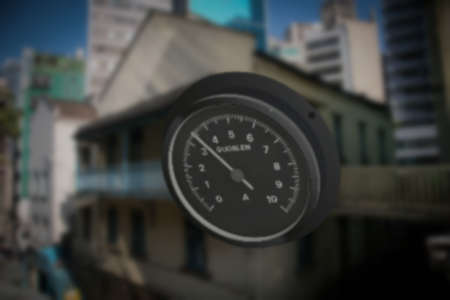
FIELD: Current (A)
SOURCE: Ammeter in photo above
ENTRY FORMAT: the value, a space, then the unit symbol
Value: 3.5 A
